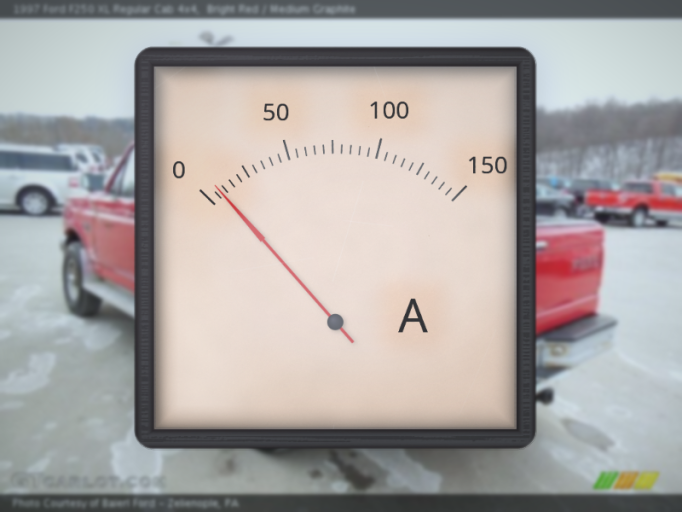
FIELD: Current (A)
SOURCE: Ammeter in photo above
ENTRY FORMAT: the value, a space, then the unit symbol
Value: 7.5 A
